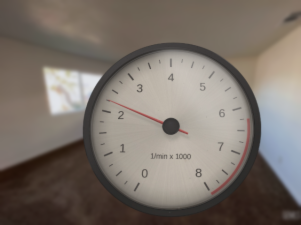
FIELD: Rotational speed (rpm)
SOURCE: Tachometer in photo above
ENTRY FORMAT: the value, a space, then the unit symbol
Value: 2250 rpm
